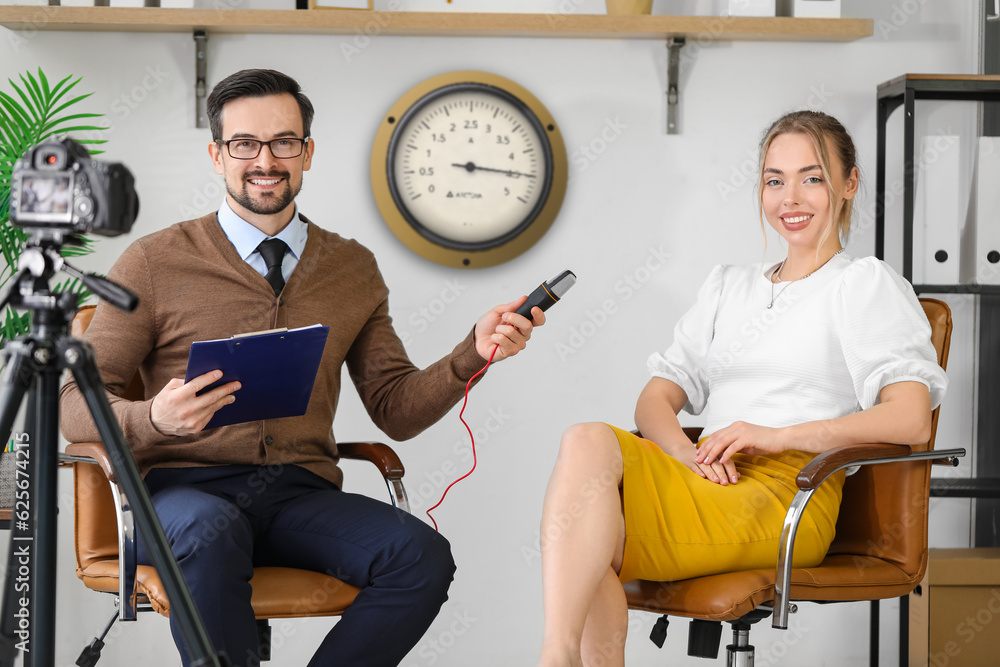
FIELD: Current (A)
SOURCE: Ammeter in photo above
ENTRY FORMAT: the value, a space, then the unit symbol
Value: 4.5 A
